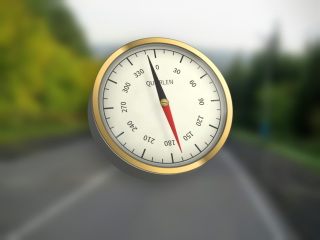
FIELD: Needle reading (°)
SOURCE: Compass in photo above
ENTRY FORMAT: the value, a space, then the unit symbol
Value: 170 °
